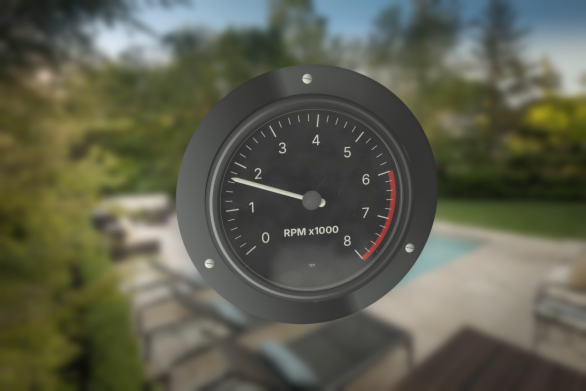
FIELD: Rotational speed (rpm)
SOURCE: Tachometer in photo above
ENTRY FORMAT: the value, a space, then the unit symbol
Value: 1700 rpm
